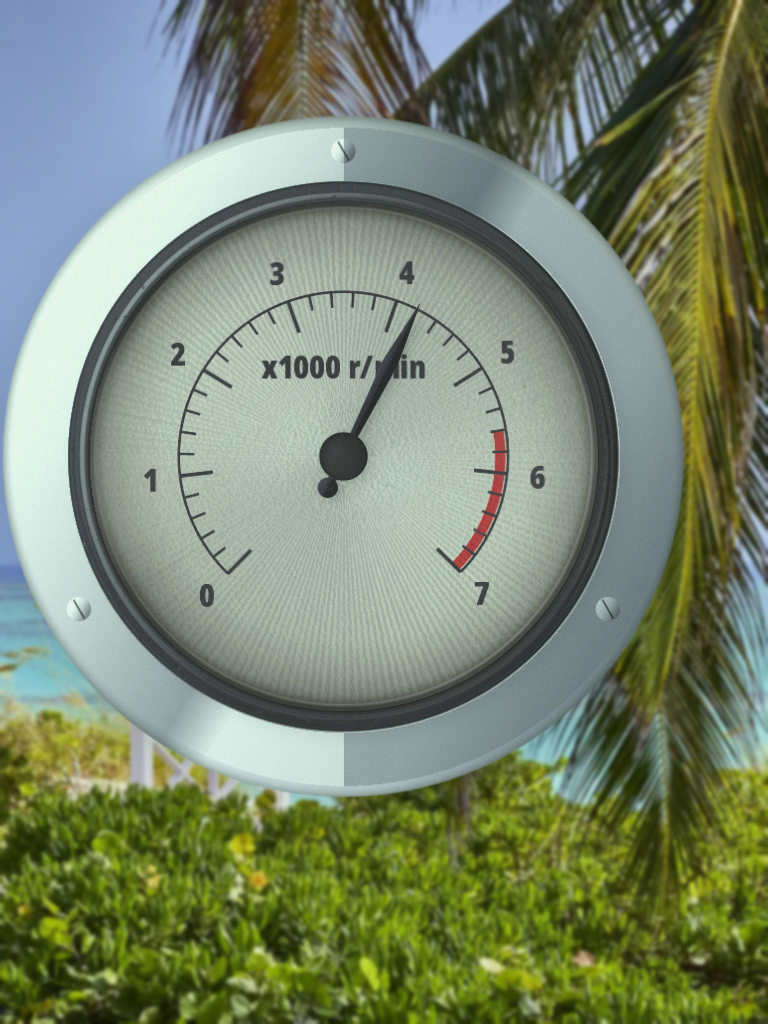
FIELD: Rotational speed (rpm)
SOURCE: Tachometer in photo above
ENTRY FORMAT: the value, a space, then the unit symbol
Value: 4200 rpm
